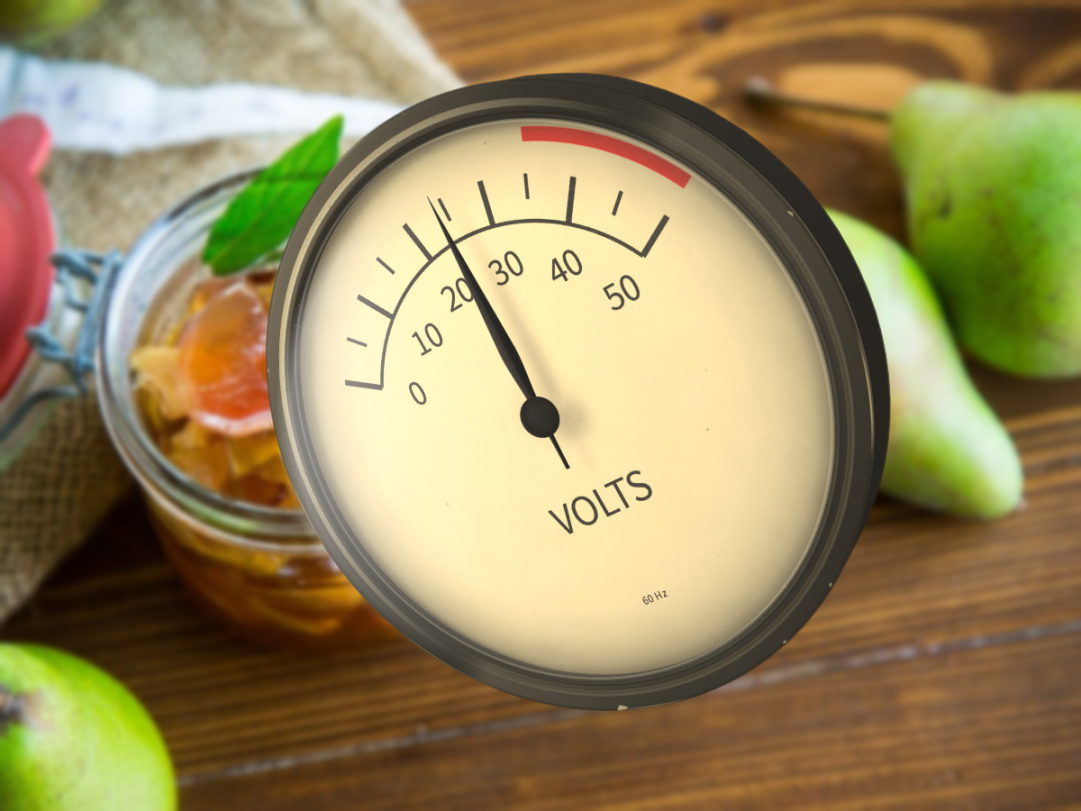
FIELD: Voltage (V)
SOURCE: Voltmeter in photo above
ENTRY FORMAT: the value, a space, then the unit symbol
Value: 25 V
